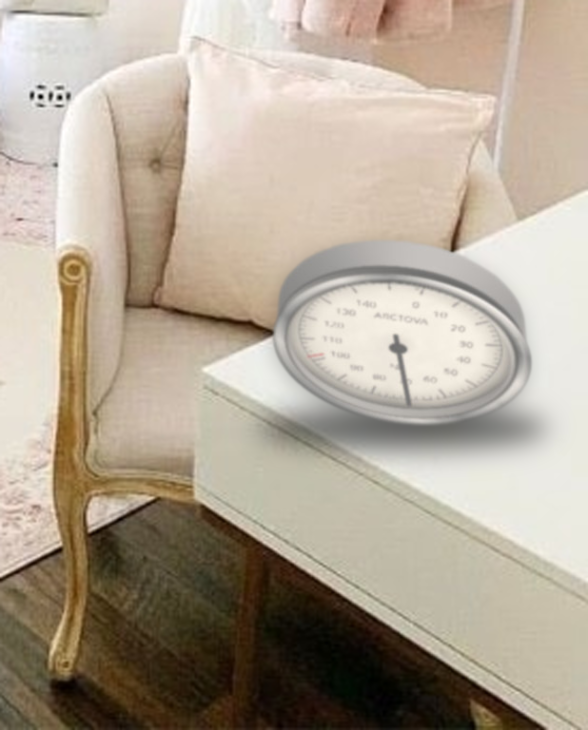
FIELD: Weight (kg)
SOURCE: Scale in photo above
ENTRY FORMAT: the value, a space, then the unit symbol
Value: 70 kg
